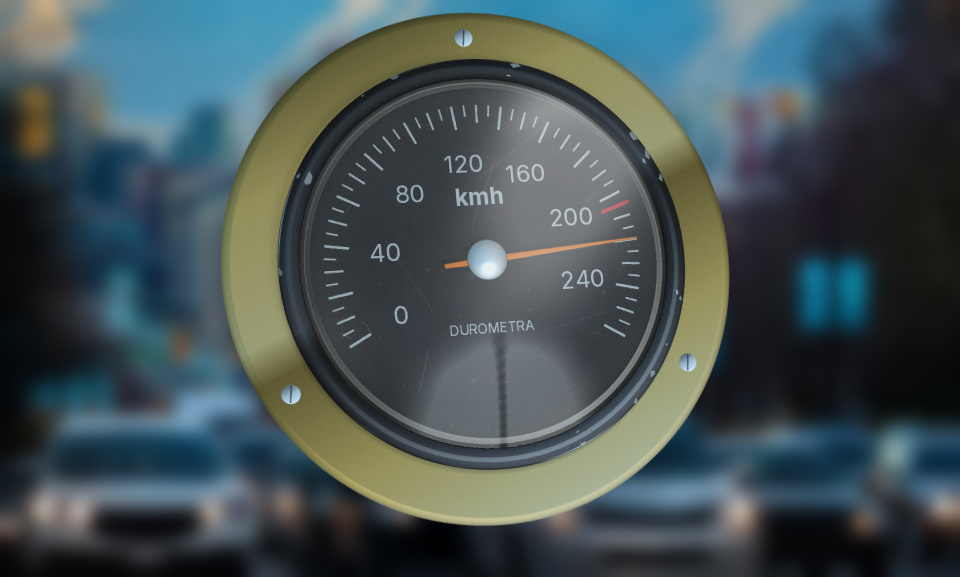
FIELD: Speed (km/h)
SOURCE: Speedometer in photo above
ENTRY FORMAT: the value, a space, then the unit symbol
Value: 220 km/h
